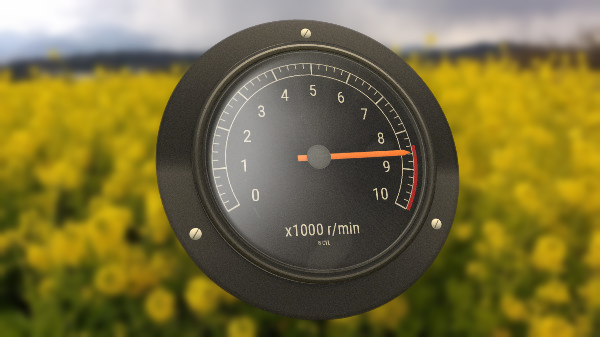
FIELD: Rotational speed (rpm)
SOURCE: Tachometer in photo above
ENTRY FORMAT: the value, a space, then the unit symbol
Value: 8600 rpm
